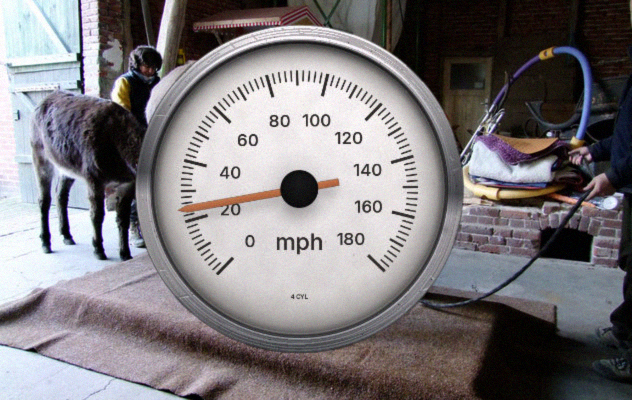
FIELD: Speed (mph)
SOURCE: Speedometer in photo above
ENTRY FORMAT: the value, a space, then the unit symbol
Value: 24 mph
